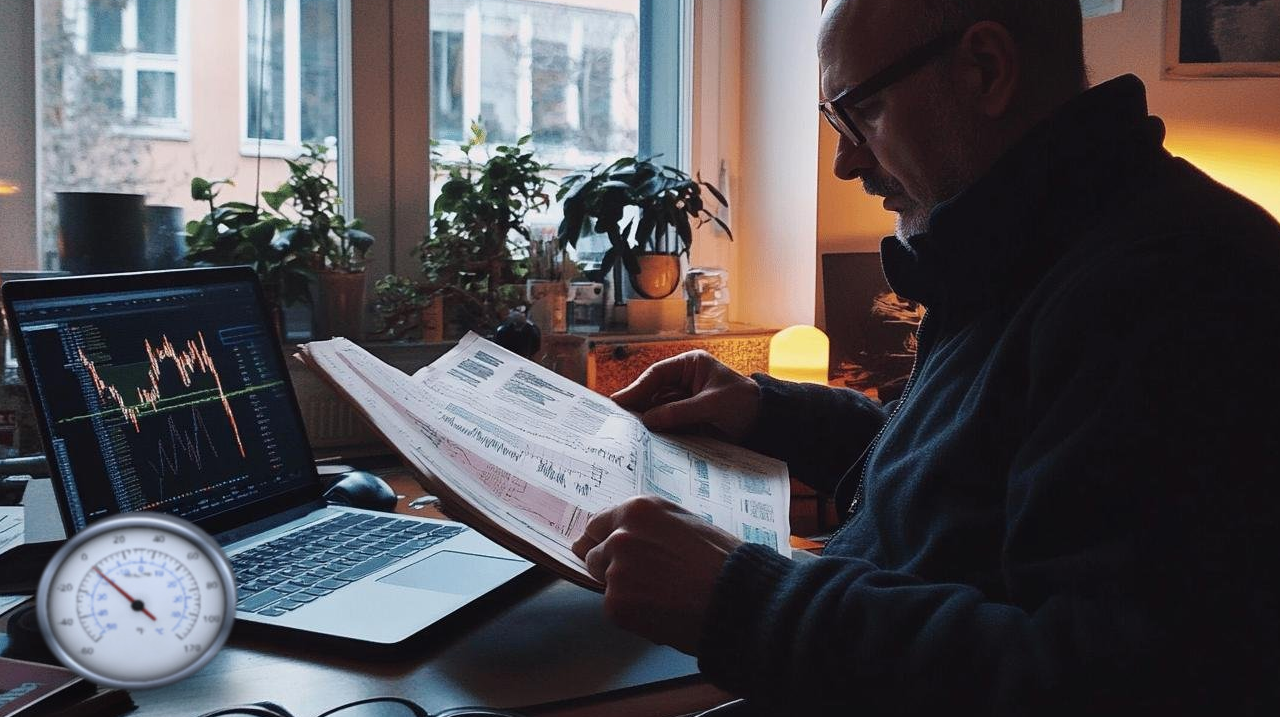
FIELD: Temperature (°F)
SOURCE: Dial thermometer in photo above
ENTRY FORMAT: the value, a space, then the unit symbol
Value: 0 °F
